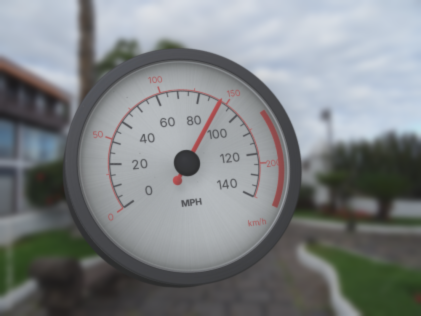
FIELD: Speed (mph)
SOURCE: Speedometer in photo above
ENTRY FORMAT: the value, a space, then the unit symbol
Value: 90 mph
